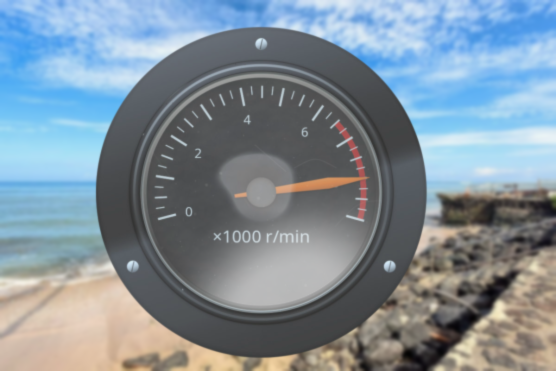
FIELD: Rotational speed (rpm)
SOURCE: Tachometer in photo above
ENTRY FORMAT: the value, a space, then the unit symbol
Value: 8000 rpm
